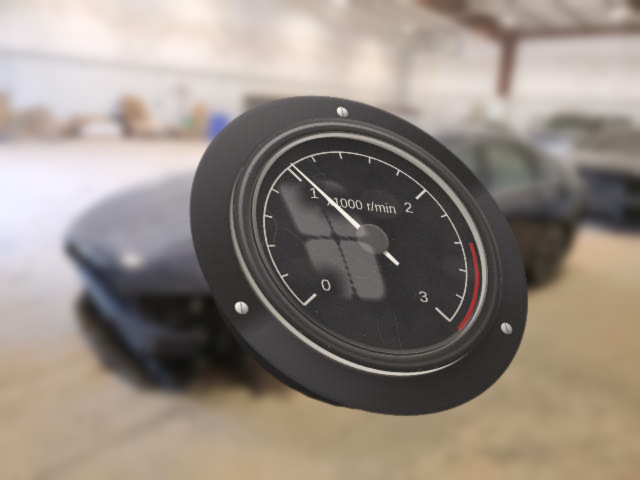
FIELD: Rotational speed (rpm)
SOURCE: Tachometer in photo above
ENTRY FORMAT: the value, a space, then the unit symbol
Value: 1000 rpm
